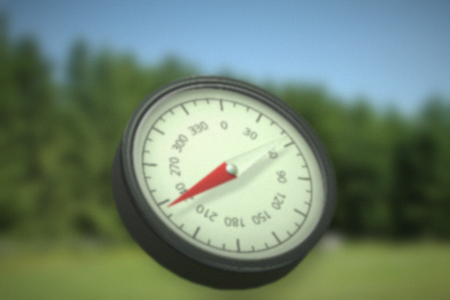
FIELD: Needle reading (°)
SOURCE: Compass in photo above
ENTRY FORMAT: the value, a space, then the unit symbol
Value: 235 °
